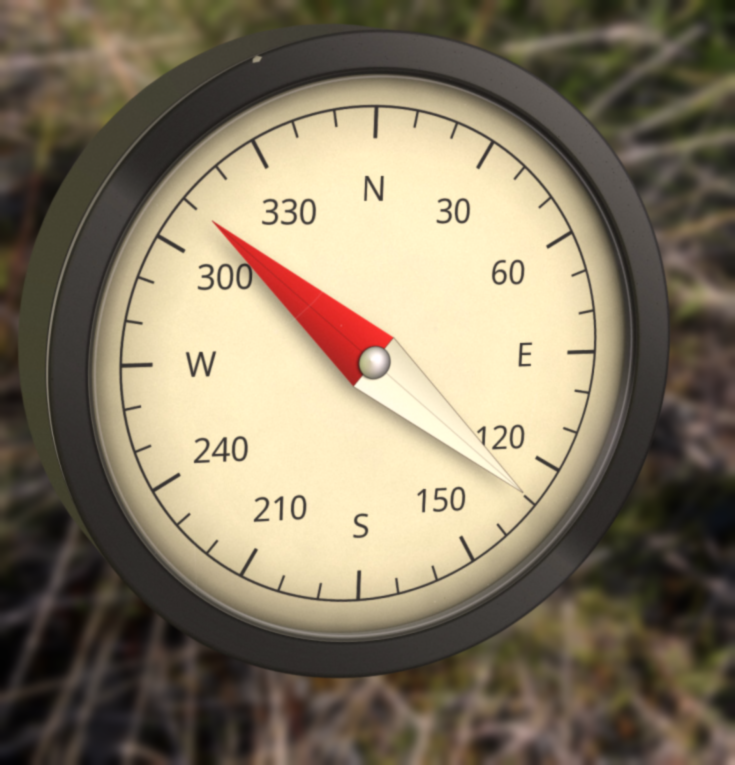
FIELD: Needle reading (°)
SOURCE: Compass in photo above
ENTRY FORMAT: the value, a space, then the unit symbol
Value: 310 °
